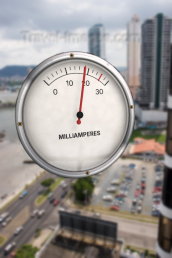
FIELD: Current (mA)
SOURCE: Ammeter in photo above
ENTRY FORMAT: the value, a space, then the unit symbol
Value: 18 mA
